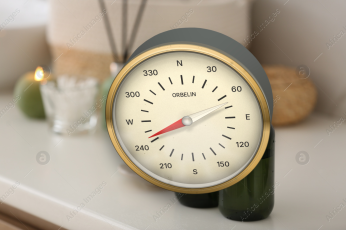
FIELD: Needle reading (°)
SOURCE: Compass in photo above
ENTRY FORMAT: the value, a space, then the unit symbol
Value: 247.5 °
